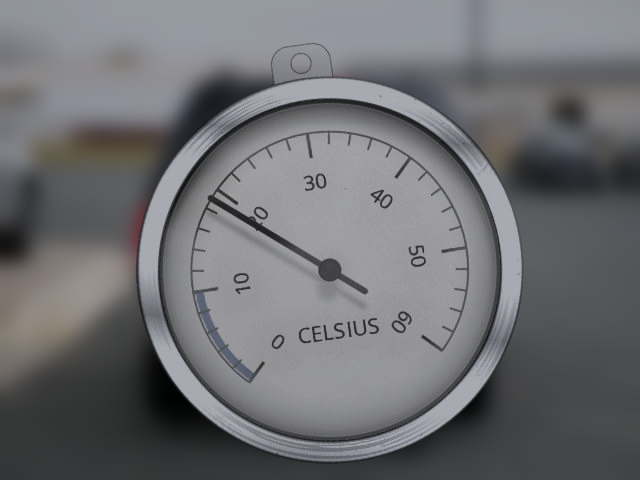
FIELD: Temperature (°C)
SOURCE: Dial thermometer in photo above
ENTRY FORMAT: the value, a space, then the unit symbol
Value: 19 °C
